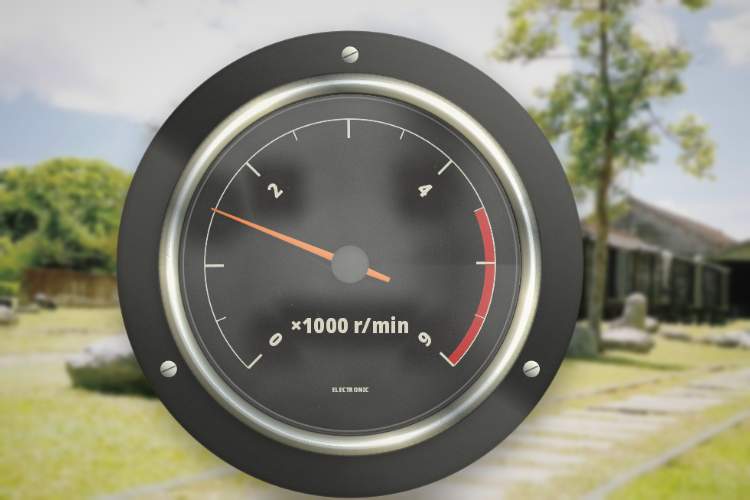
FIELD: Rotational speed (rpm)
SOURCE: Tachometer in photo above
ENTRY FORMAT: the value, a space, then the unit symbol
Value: 1500 rpm
